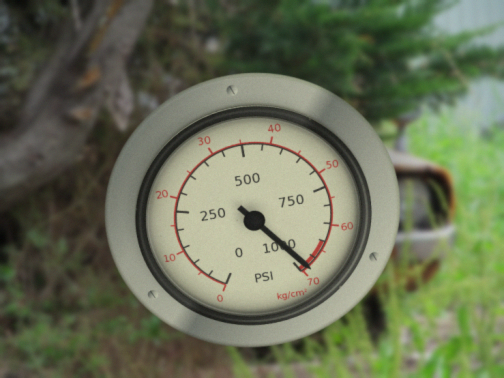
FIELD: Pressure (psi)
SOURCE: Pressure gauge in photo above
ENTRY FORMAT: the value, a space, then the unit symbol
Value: 975 psi
